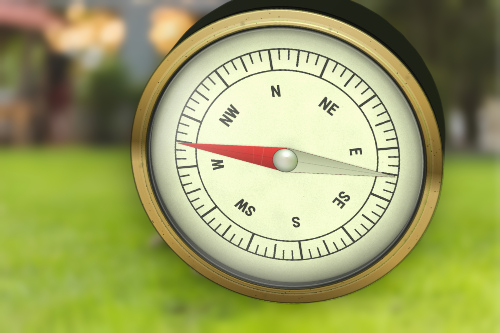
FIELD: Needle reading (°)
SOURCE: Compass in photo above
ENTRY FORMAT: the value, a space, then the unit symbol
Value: 285 °
